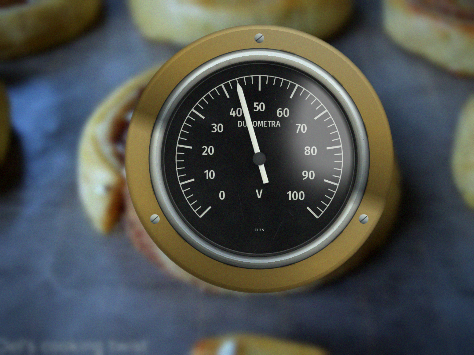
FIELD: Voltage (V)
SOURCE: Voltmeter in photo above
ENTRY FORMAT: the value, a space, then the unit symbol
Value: 44 V
